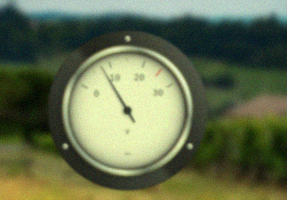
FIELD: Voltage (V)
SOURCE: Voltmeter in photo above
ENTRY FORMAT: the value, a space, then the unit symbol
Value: 7.5 V
